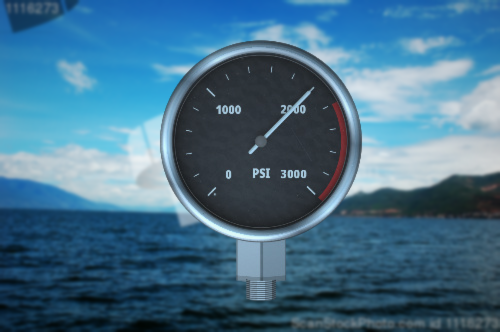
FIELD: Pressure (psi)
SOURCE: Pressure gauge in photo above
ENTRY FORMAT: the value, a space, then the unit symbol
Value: 2000 psi
